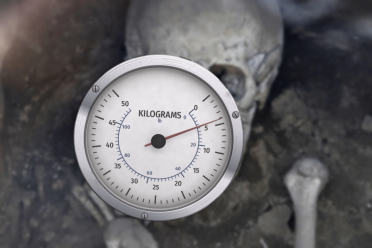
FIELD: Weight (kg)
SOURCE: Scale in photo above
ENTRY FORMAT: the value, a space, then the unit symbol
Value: 4 kg
